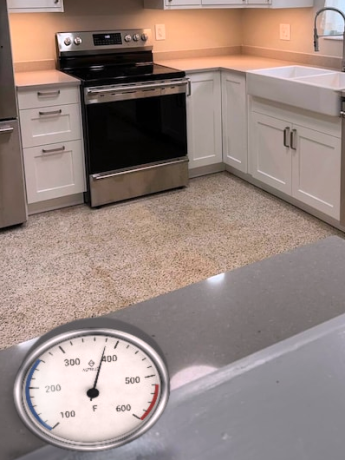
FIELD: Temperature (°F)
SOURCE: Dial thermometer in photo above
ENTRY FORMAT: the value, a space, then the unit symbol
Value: 380 °F
